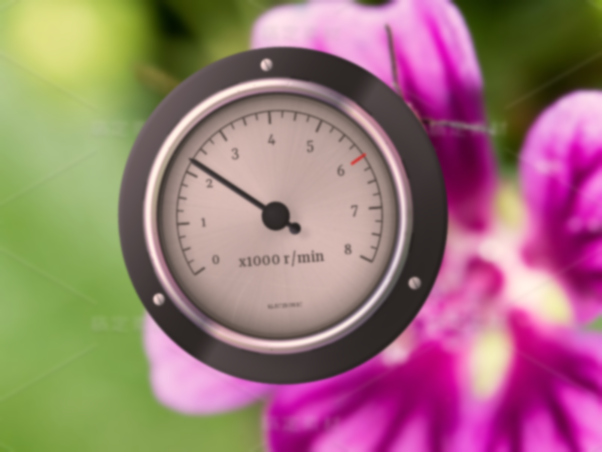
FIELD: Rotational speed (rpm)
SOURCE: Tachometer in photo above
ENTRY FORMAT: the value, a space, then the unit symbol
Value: 2250 rpm
